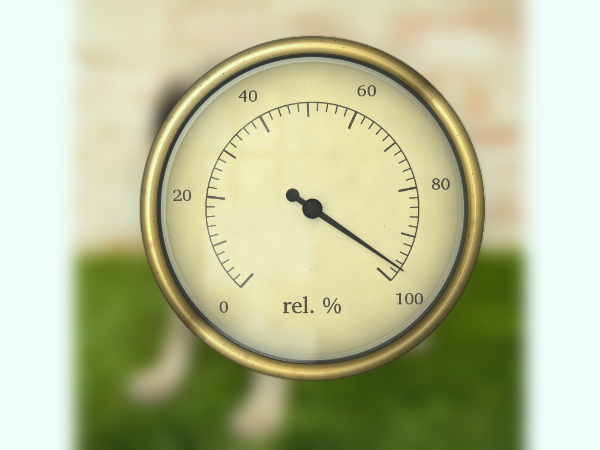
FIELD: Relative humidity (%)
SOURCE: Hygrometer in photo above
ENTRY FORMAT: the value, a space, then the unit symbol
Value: 97 %
